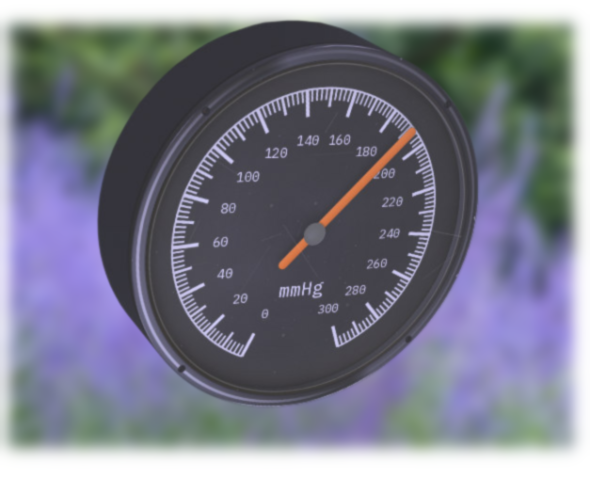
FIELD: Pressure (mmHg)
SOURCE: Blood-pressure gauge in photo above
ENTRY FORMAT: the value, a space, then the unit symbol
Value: 190 mmHg
